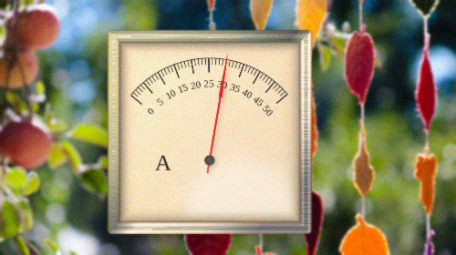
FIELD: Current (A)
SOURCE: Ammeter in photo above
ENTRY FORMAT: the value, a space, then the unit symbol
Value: 30 A
